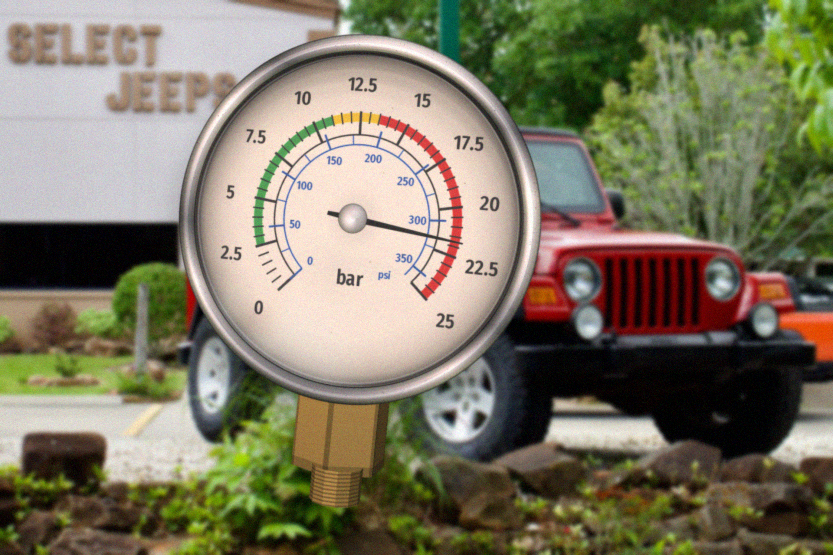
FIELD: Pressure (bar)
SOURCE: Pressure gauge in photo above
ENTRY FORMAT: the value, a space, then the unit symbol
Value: 21.75 bar
